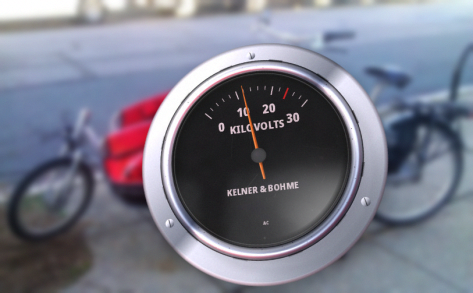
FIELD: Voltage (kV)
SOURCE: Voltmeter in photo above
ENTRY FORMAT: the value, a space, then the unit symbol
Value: 12 kV
